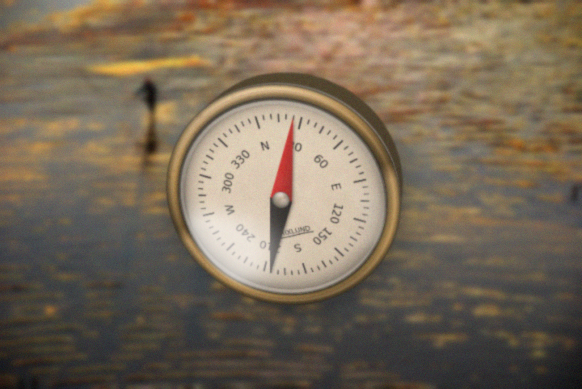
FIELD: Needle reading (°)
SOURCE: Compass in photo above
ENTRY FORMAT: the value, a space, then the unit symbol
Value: 25 °
